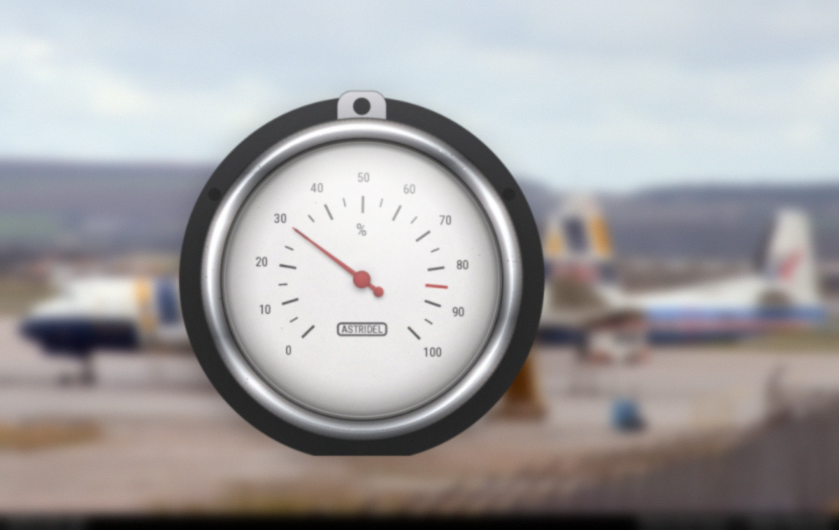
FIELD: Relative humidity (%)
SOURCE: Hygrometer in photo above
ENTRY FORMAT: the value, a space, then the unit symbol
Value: 30 %
